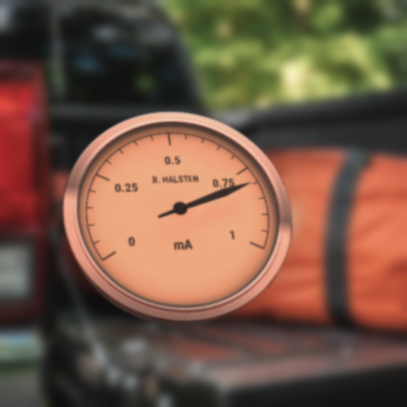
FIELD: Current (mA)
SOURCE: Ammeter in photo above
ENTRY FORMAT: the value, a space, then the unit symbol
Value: 0.8 mA
